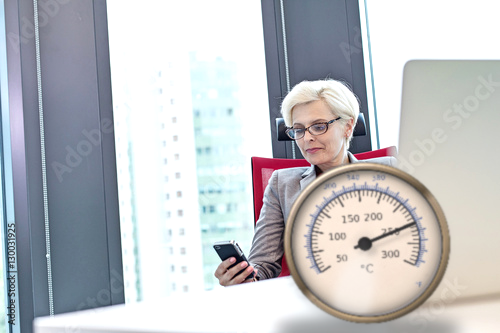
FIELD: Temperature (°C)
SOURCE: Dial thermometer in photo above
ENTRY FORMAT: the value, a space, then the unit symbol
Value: 250 °C
